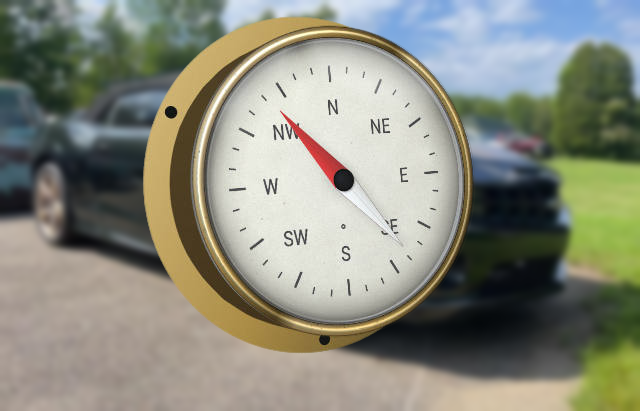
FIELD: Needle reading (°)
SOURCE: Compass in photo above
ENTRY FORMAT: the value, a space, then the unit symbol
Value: 320 °
